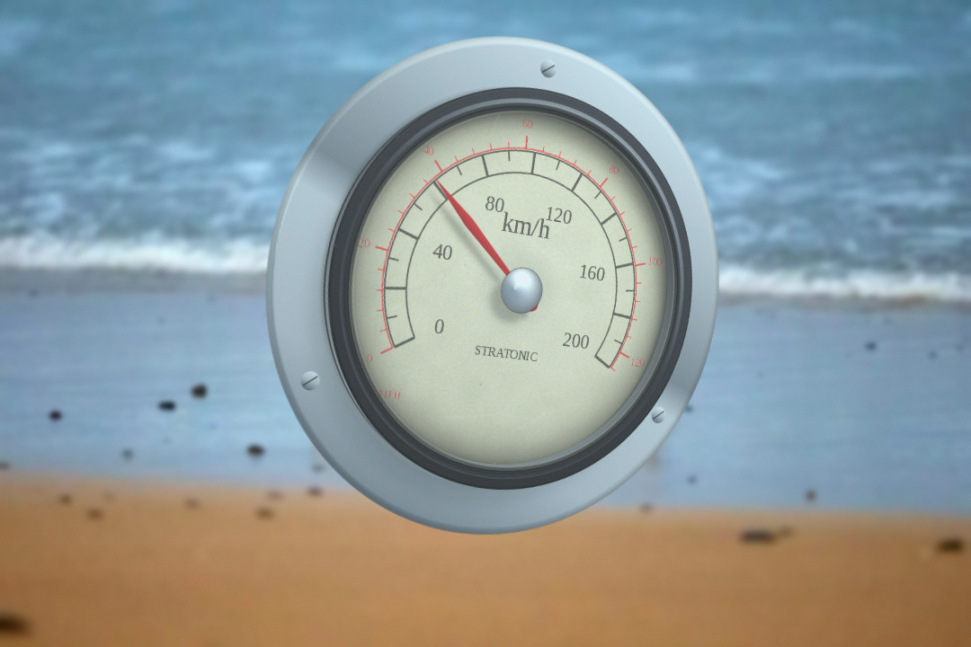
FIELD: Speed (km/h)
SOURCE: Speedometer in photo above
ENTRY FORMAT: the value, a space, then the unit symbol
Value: 60 km/h
